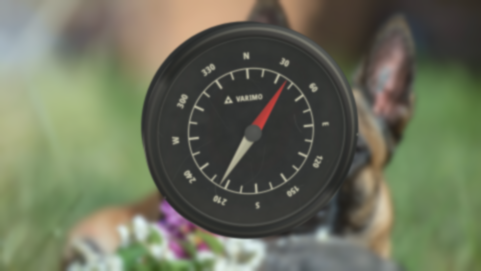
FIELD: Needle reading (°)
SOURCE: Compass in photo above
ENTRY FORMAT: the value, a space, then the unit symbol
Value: 37.5 °
